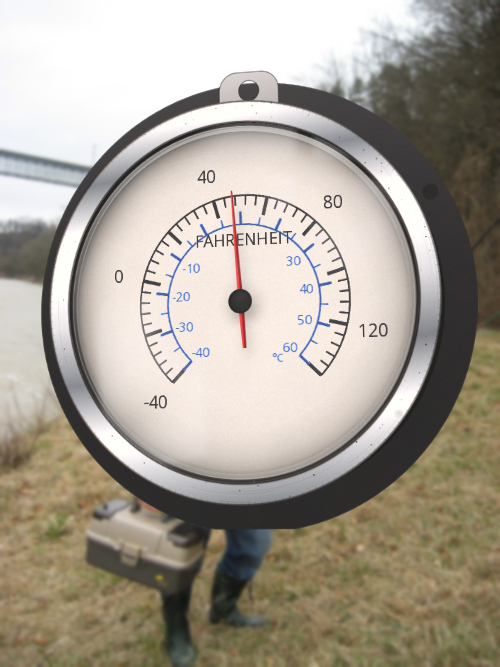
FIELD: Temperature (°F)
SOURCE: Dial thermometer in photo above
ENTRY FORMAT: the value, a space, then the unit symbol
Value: 48 °F
